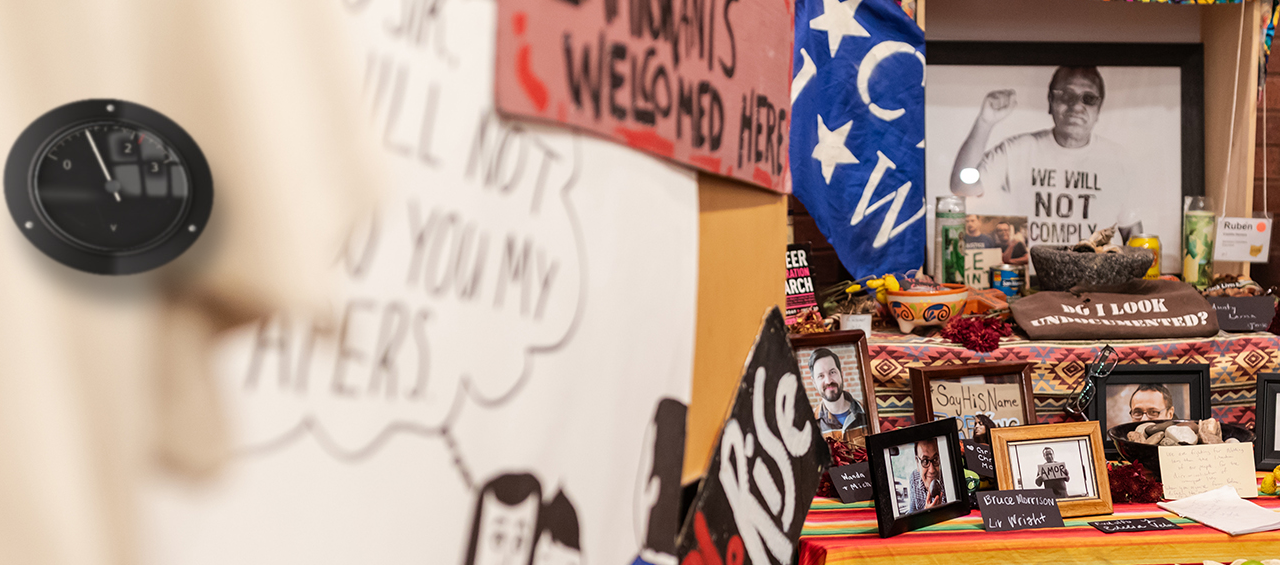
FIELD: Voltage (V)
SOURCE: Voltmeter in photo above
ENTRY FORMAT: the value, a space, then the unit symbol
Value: 1 V
